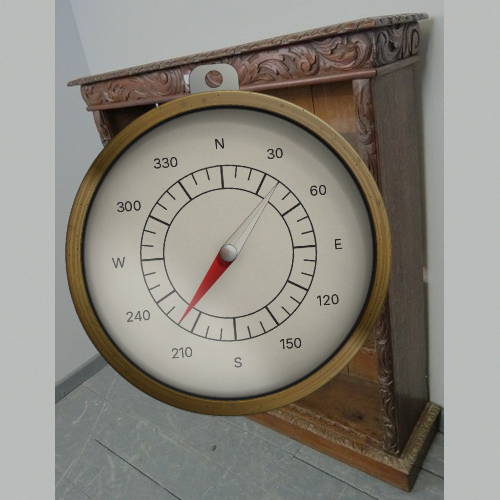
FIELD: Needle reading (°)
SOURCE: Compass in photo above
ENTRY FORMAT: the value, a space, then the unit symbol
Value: 220 °
